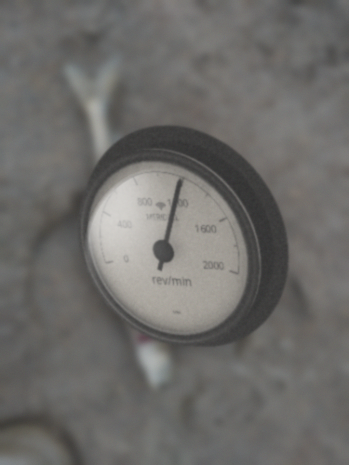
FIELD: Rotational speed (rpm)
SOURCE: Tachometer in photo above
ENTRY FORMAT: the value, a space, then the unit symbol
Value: 1200 rpm
